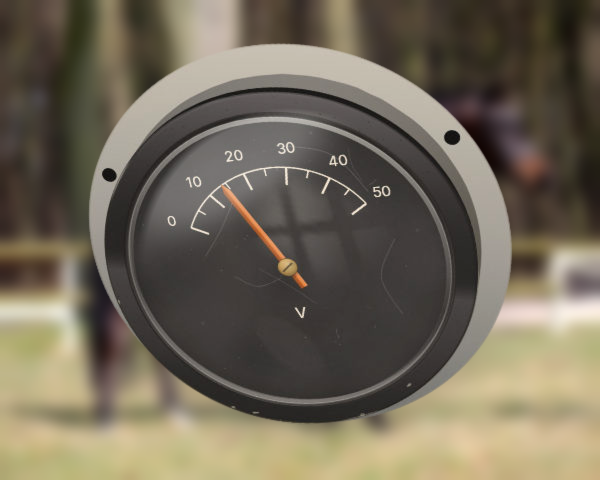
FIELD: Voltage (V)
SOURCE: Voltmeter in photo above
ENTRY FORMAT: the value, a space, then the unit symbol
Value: 15 V
